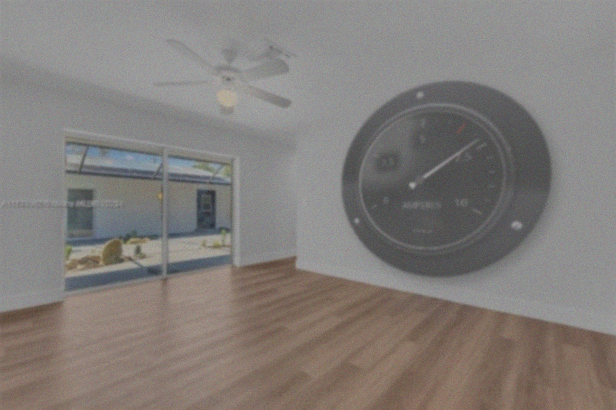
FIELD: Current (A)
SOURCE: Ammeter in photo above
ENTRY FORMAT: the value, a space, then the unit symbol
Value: 7.25 A
